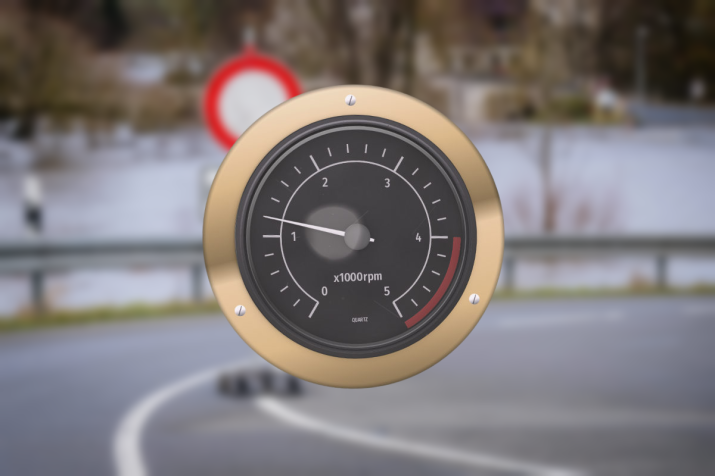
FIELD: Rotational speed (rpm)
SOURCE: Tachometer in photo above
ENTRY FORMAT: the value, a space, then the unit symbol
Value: 1200 rpm
